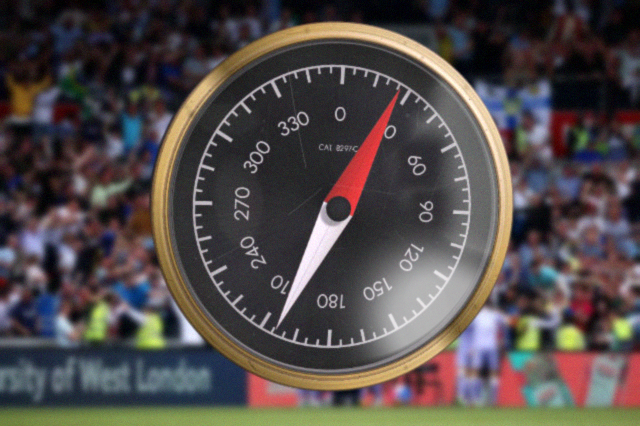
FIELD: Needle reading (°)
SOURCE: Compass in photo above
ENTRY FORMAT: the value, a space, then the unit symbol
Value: 25 °
